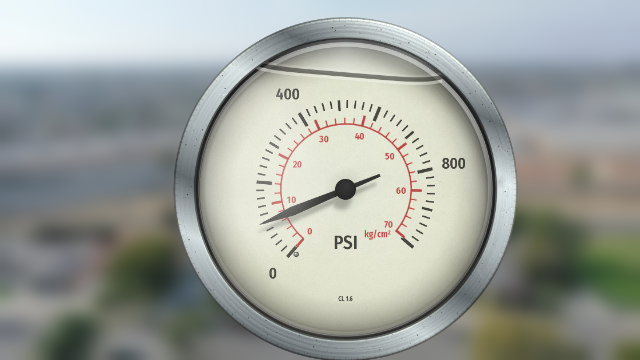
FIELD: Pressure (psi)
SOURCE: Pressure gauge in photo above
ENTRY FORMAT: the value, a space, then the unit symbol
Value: 100 psi
